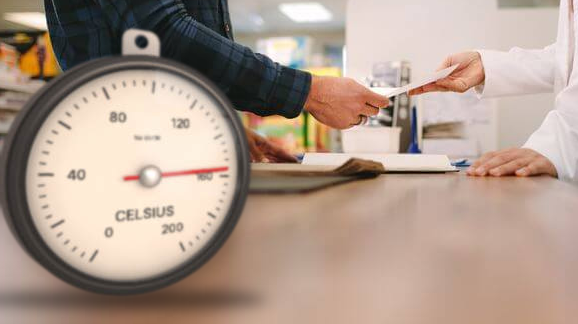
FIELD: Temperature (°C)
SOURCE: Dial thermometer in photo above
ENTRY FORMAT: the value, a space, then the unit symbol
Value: 156 °C
